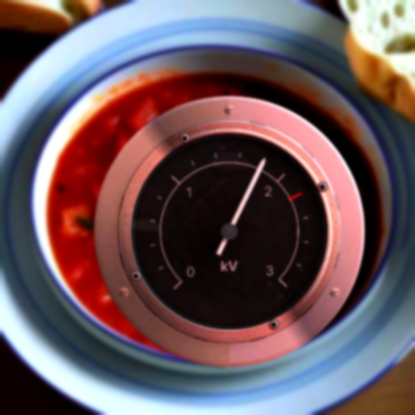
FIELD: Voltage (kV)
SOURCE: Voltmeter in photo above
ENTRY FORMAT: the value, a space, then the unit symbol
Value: 1.8 kV
